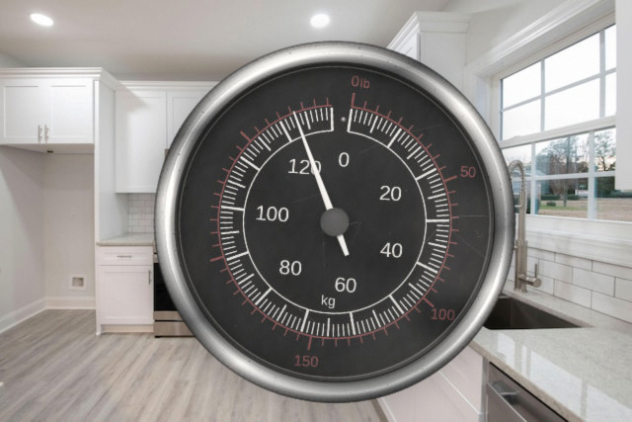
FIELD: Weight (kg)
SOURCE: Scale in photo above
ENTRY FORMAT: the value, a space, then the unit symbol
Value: 123 kg
